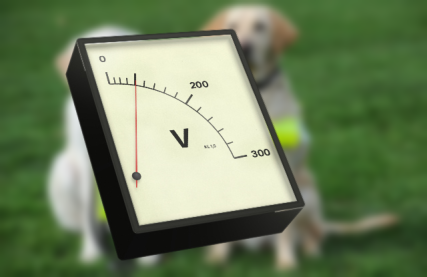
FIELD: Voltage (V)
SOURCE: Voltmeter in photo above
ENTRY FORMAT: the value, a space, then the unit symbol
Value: 100 V
